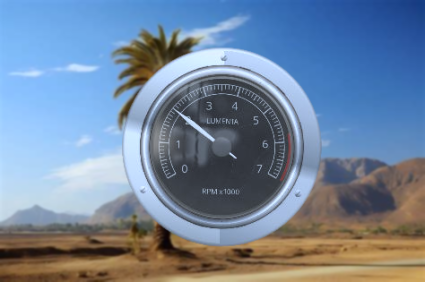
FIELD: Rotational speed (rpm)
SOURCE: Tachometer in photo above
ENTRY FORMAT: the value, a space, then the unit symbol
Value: 2000 rpm
